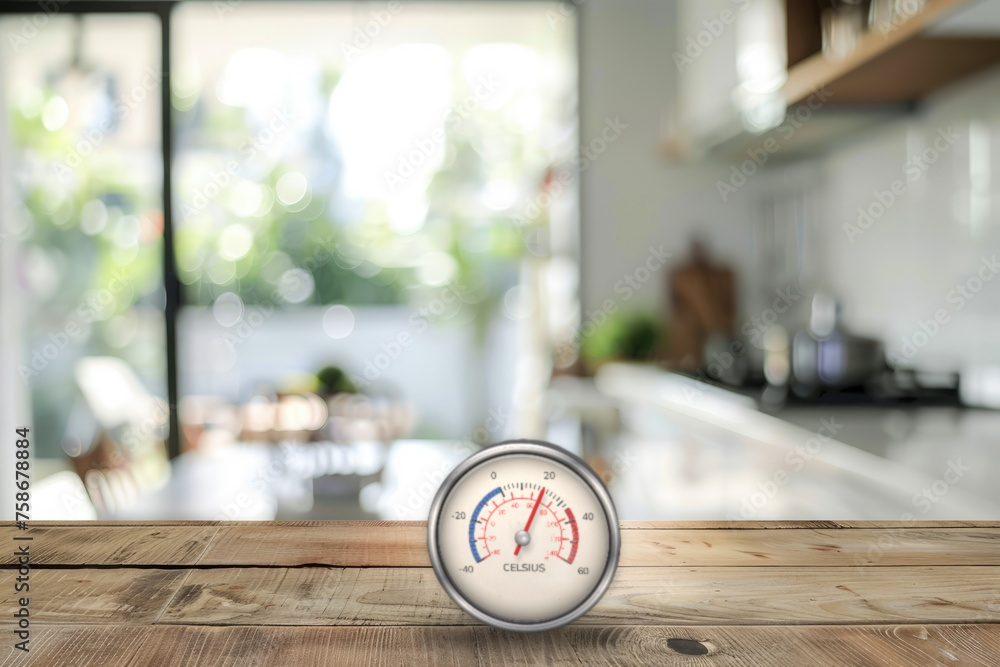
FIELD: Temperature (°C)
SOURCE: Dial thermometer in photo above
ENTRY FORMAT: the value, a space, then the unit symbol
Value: 20 °C
